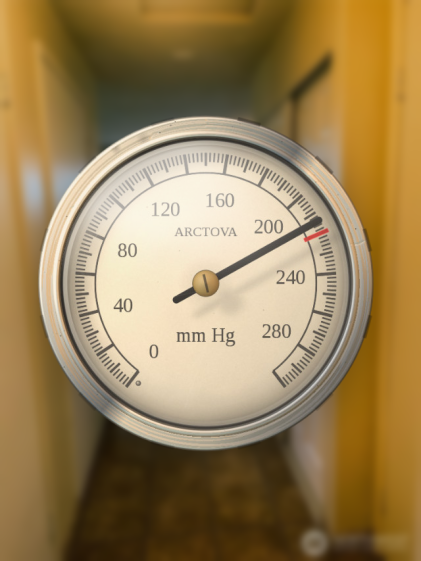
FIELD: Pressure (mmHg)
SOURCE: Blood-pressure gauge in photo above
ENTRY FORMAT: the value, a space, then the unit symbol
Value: 214 mmHg
